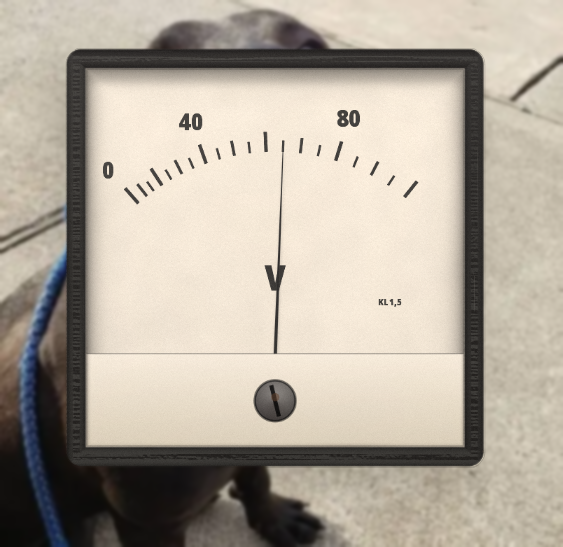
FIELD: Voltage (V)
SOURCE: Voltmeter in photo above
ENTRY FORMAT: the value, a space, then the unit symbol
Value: 65 V
